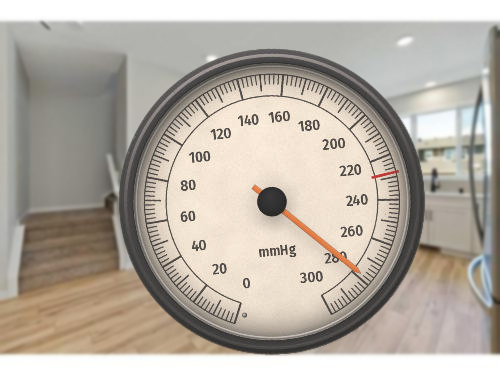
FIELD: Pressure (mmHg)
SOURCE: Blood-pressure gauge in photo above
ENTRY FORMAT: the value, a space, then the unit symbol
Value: 278 mmHg
